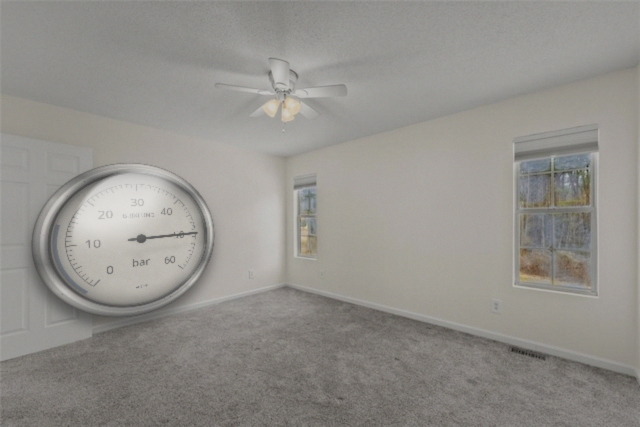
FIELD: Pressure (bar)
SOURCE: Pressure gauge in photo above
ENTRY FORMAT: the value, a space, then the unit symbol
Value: 50 bar
